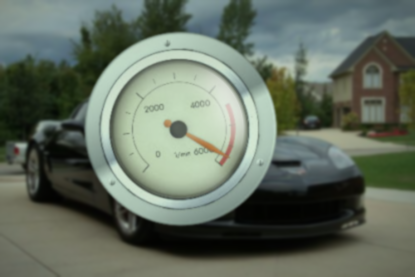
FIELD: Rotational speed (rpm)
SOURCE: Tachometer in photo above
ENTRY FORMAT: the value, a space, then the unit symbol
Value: 5750 rpm
